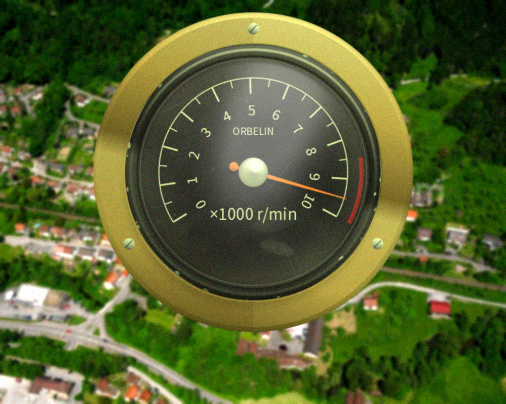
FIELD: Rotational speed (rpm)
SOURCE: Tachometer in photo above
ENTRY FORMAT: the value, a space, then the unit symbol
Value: 9500 rpm
